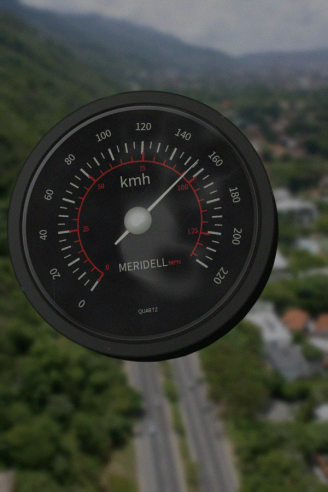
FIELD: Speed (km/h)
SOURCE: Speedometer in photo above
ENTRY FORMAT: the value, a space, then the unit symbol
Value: 155 km/h
